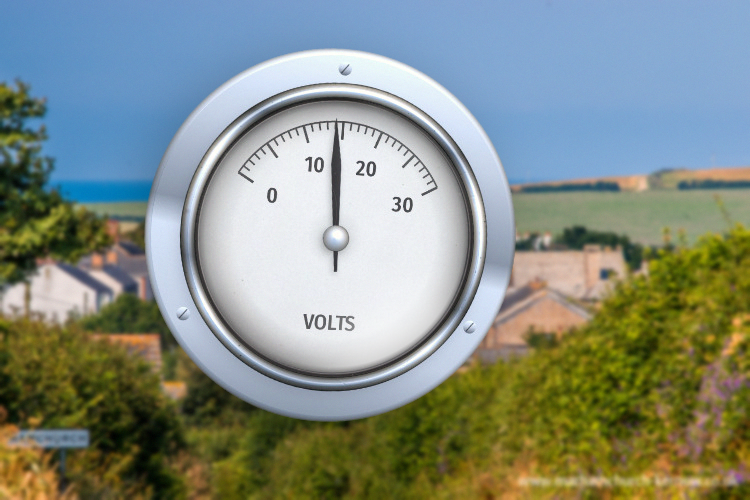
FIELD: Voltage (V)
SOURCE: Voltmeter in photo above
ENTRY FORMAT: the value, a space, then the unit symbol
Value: 14 V
